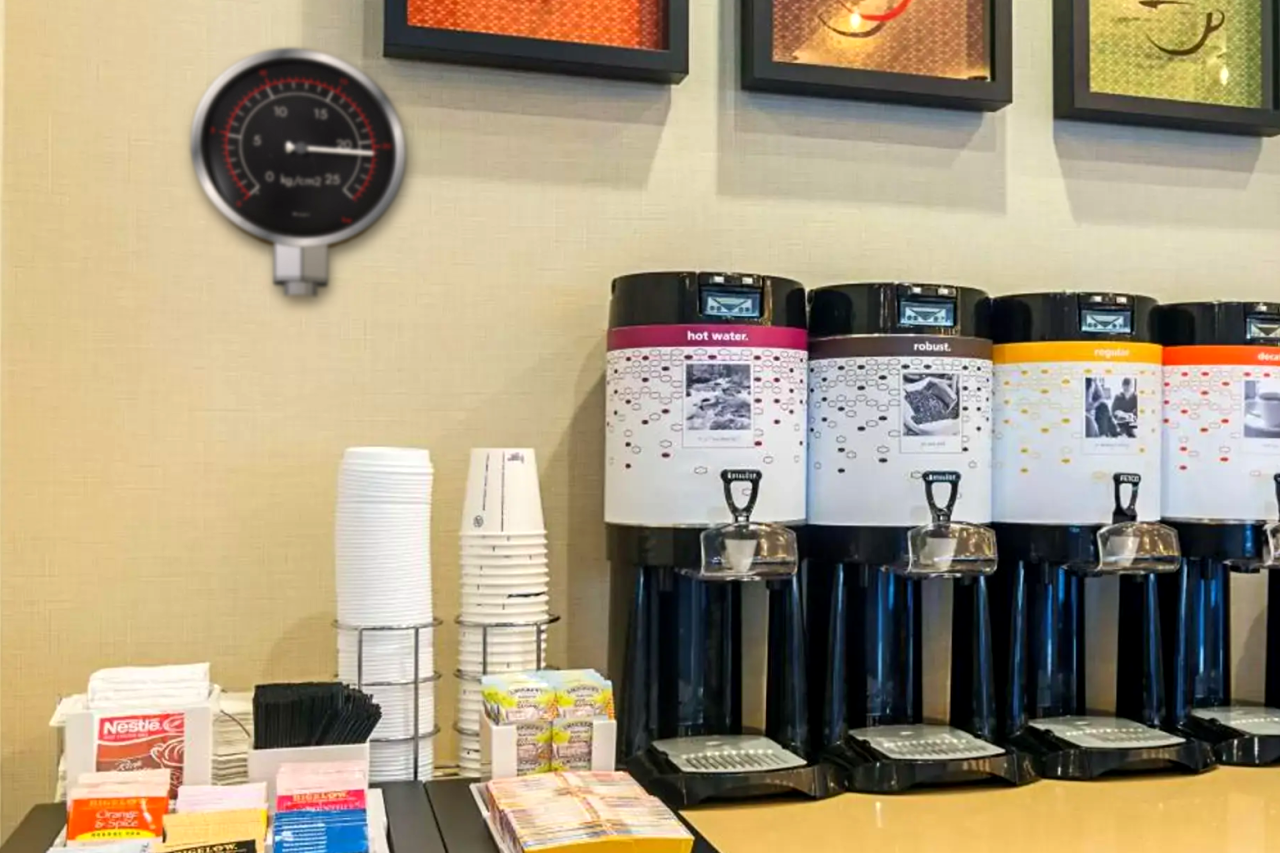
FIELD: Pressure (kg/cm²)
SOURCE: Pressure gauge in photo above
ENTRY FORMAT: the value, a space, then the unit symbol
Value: 21 kg/cm²
